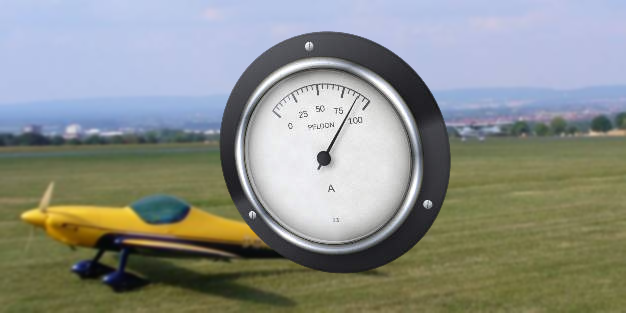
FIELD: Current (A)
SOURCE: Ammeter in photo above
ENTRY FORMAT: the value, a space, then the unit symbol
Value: 90 A
